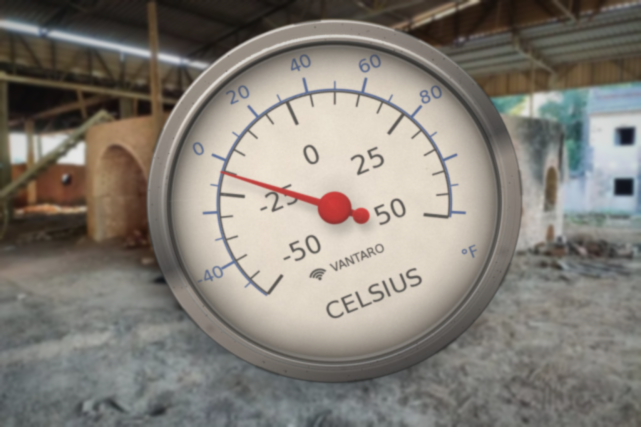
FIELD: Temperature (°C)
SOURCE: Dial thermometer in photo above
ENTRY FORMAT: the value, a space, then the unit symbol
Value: -20 °C
